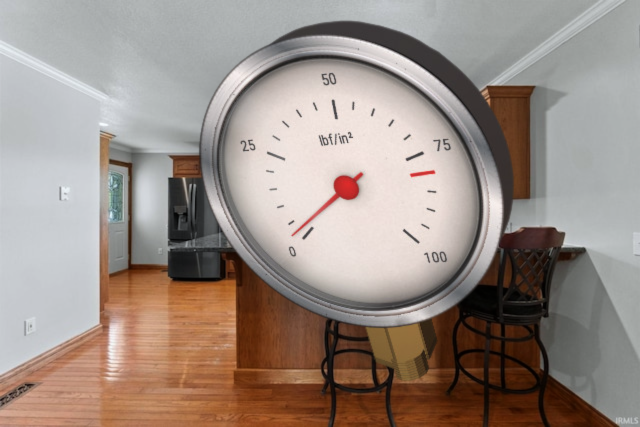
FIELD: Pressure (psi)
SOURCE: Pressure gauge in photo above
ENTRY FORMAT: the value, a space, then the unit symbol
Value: 2.5 psi
